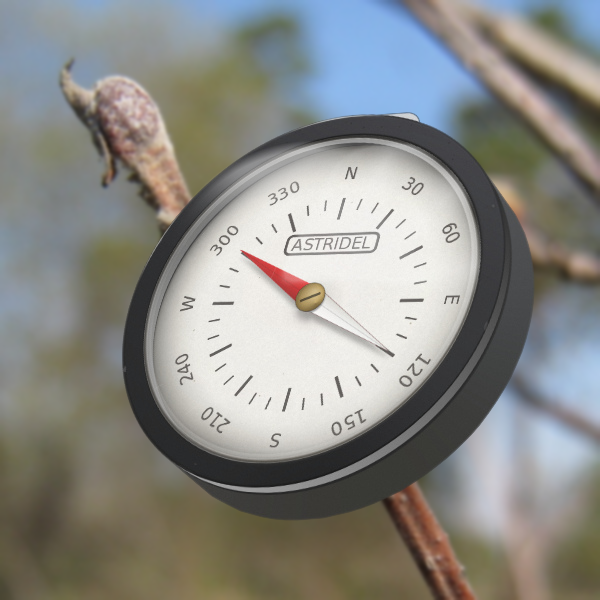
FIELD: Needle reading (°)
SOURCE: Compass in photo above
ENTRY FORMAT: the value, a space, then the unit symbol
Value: 300 °
